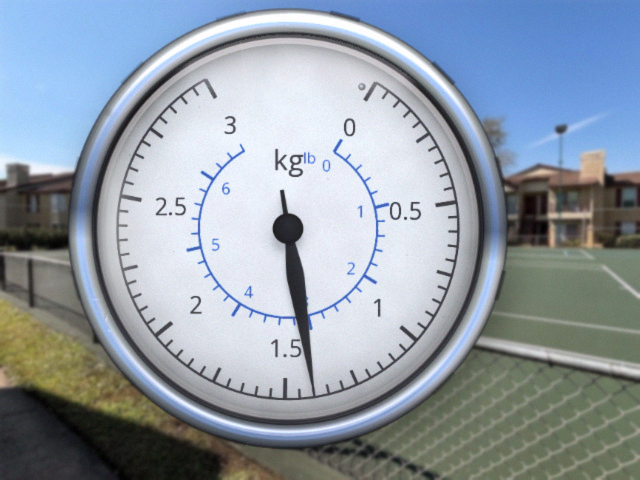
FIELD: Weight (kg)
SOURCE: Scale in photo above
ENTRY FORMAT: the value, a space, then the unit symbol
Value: 1.4 kg
